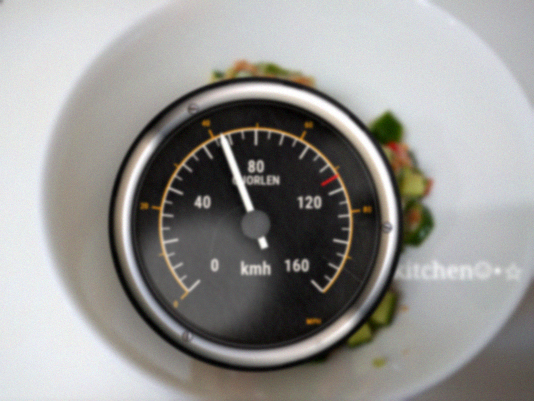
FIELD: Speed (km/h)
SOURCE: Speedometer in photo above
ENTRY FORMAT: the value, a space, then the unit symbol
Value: 67.5 km/h
